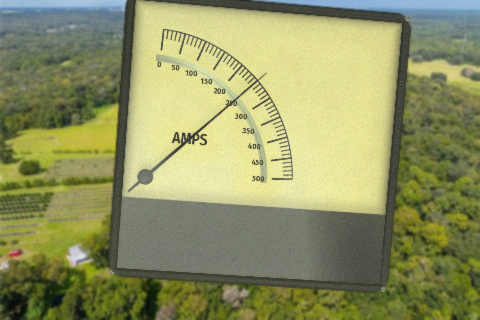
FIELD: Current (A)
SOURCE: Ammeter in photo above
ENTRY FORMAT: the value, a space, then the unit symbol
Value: 250 A
